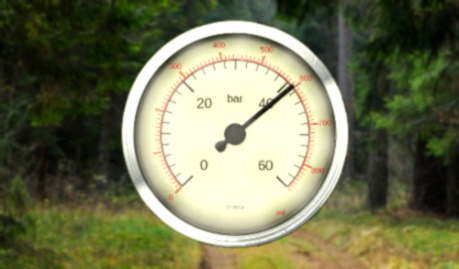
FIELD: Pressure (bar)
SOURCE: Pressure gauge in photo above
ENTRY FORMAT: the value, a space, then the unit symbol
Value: 41 bar
